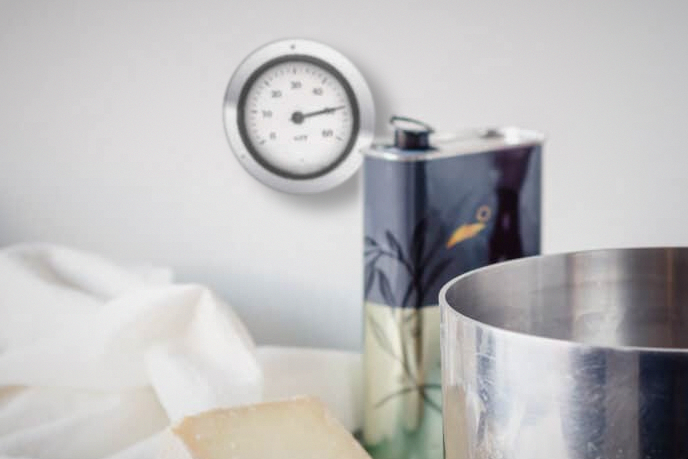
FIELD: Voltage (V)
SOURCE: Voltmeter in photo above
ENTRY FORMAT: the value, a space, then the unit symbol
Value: 50 V
